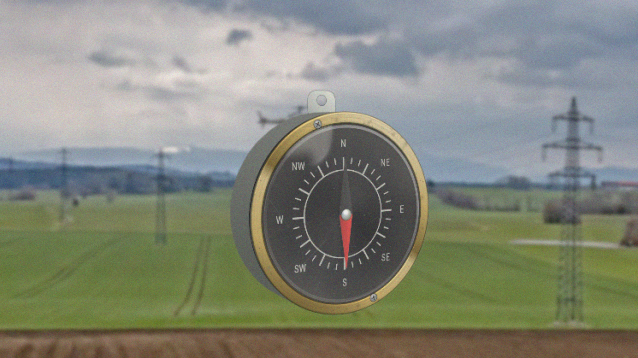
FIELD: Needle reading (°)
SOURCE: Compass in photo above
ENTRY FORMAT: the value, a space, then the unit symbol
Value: 180 °
